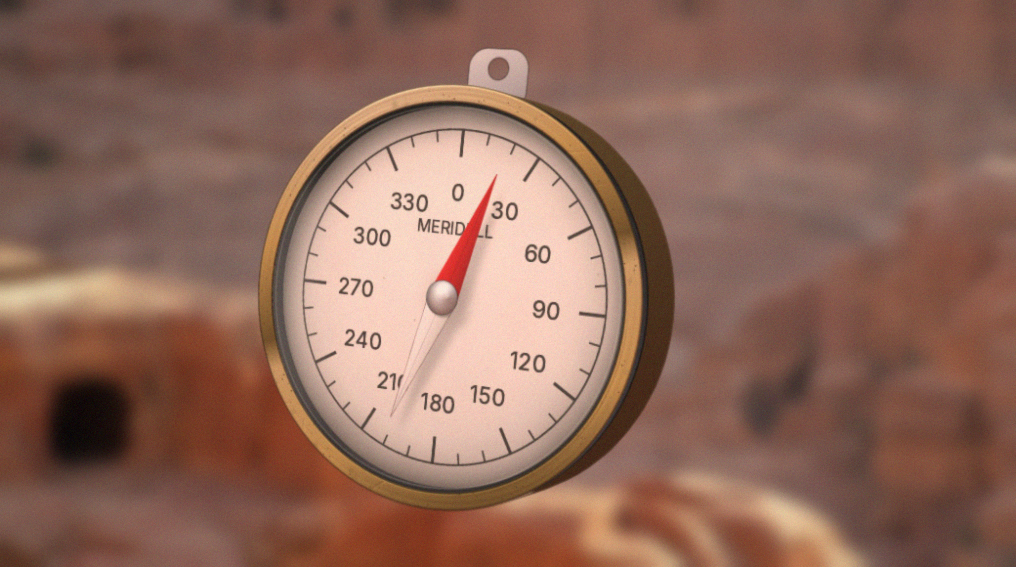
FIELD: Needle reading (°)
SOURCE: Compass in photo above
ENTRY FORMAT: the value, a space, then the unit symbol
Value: 20 °
